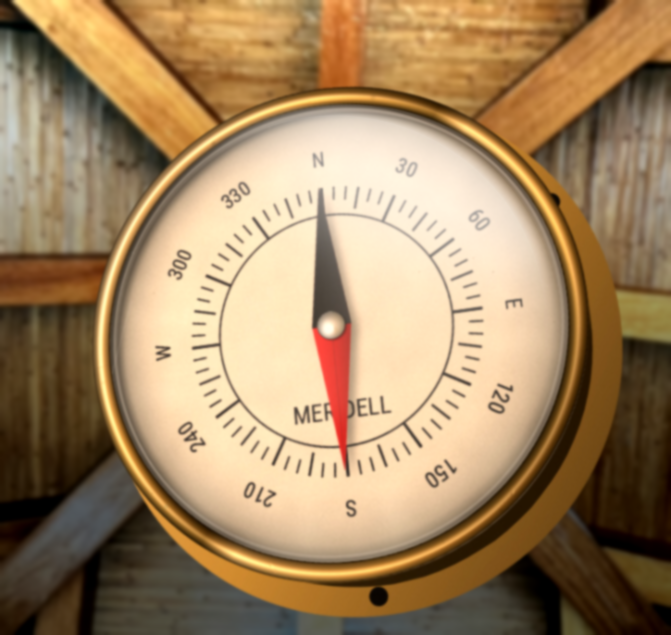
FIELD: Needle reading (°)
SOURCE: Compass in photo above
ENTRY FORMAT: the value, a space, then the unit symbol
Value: 180 °
